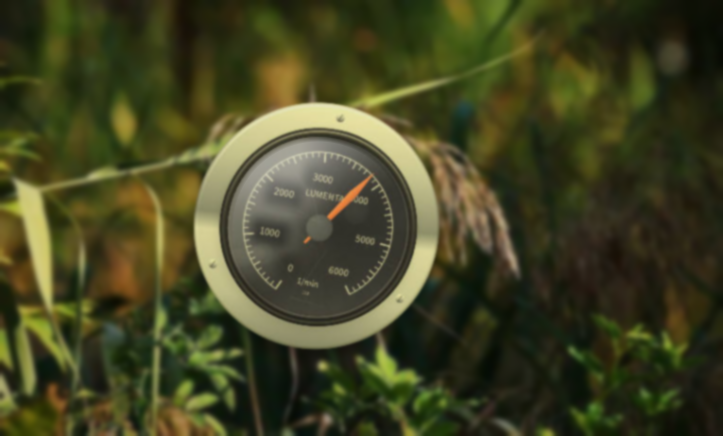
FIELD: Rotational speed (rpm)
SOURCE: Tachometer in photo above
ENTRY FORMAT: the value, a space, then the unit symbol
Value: 3800 rpm
